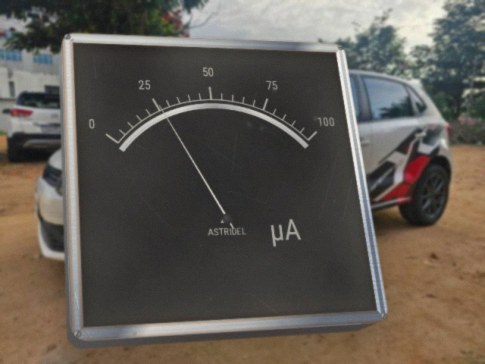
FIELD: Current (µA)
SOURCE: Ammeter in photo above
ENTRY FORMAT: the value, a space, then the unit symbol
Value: 25 µA
